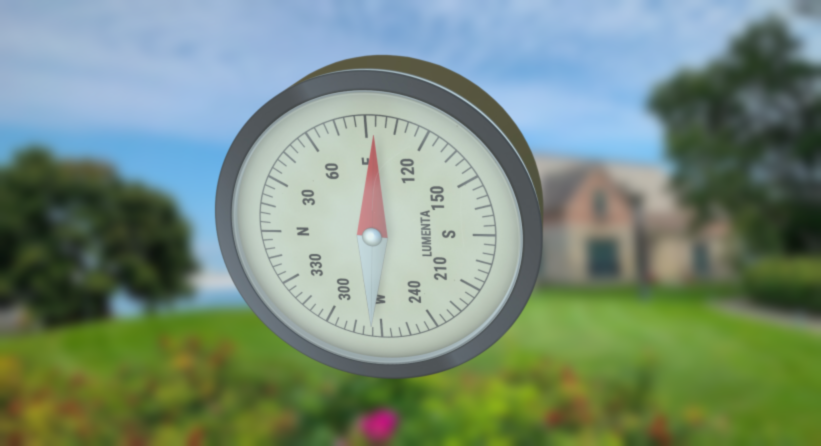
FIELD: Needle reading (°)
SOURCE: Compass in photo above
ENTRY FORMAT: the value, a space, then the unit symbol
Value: 95 °
